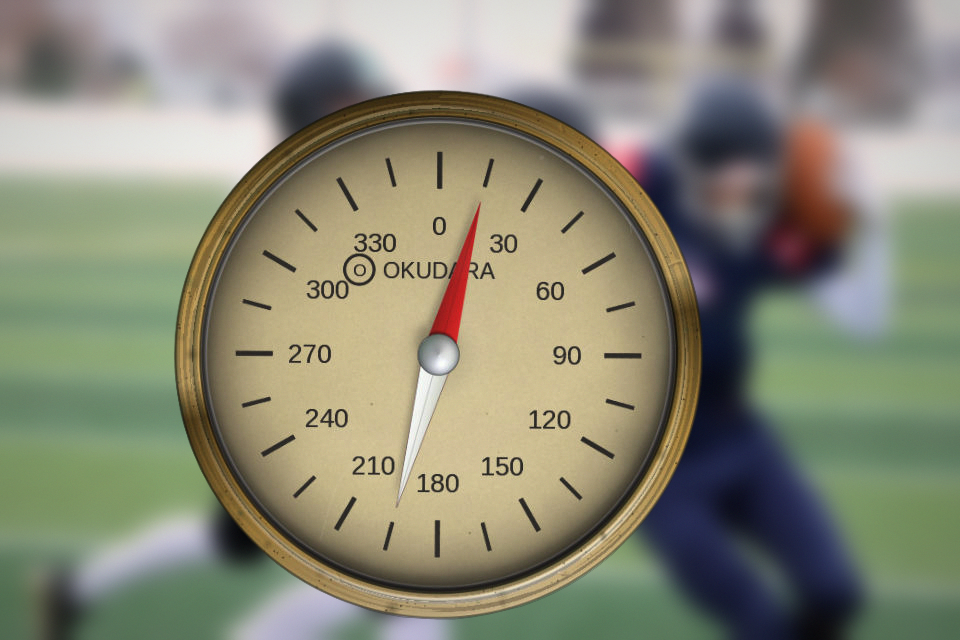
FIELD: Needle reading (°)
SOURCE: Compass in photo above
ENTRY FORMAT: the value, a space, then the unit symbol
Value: 15 °
